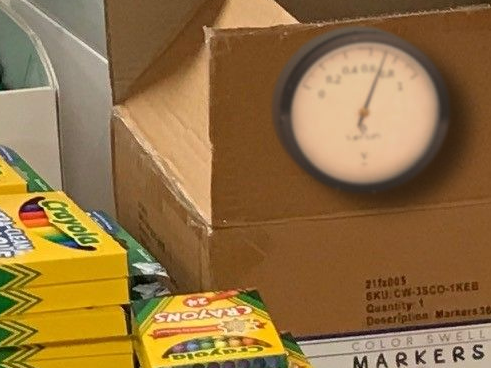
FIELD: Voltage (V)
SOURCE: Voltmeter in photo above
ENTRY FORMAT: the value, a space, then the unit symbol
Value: 0.7 V
